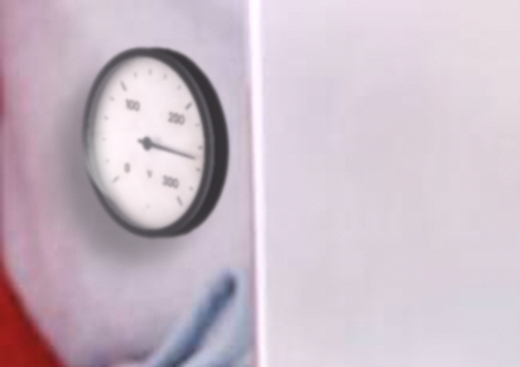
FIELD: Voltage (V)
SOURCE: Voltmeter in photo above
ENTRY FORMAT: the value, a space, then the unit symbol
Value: 250 V
